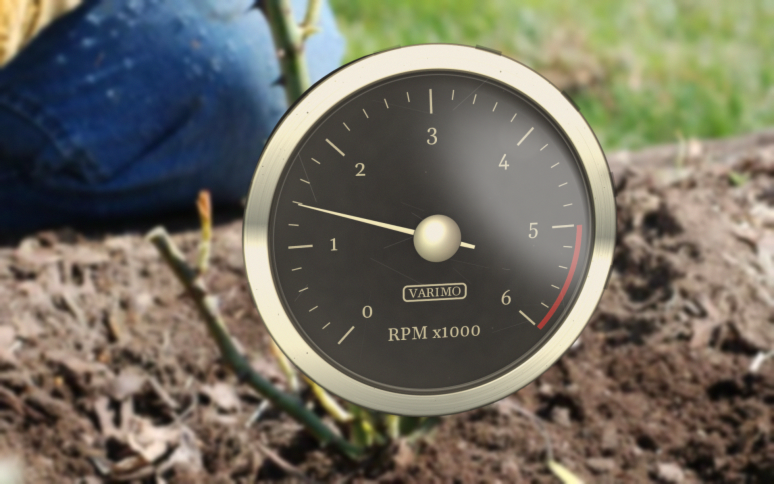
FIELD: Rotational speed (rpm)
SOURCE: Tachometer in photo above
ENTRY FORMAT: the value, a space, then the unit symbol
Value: 1400 rpm
